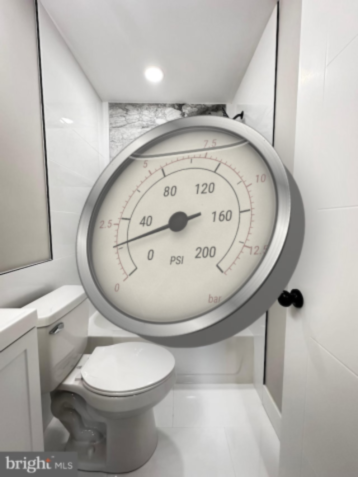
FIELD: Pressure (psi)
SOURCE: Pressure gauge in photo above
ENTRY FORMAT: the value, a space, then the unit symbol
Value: 20 psi
